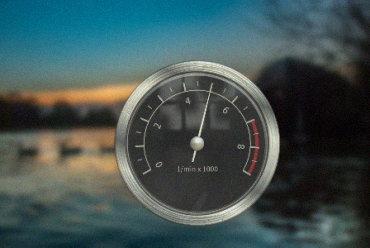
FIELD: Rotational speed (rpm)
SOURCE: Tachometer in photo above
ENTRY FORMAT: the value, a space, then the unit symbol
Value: 5000 rpm
